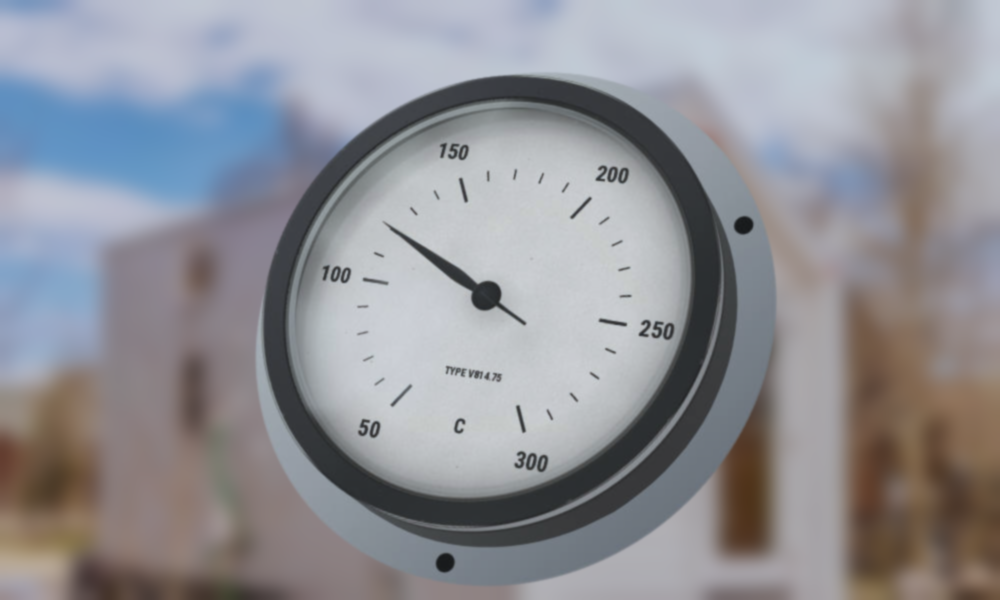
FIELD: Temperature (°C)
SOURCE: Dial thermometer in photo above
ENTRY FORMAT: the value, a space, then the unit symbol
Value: 120 °C
